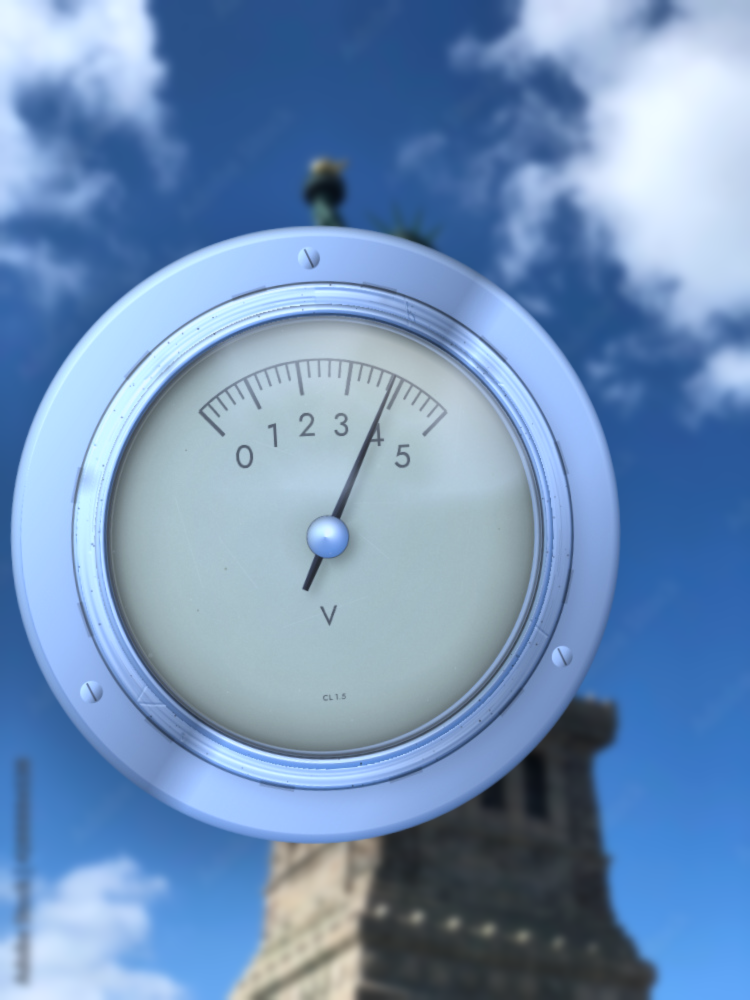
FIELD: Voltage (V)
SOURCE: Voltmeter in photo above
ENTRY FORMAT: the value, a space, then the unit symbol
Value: 3.8 V
